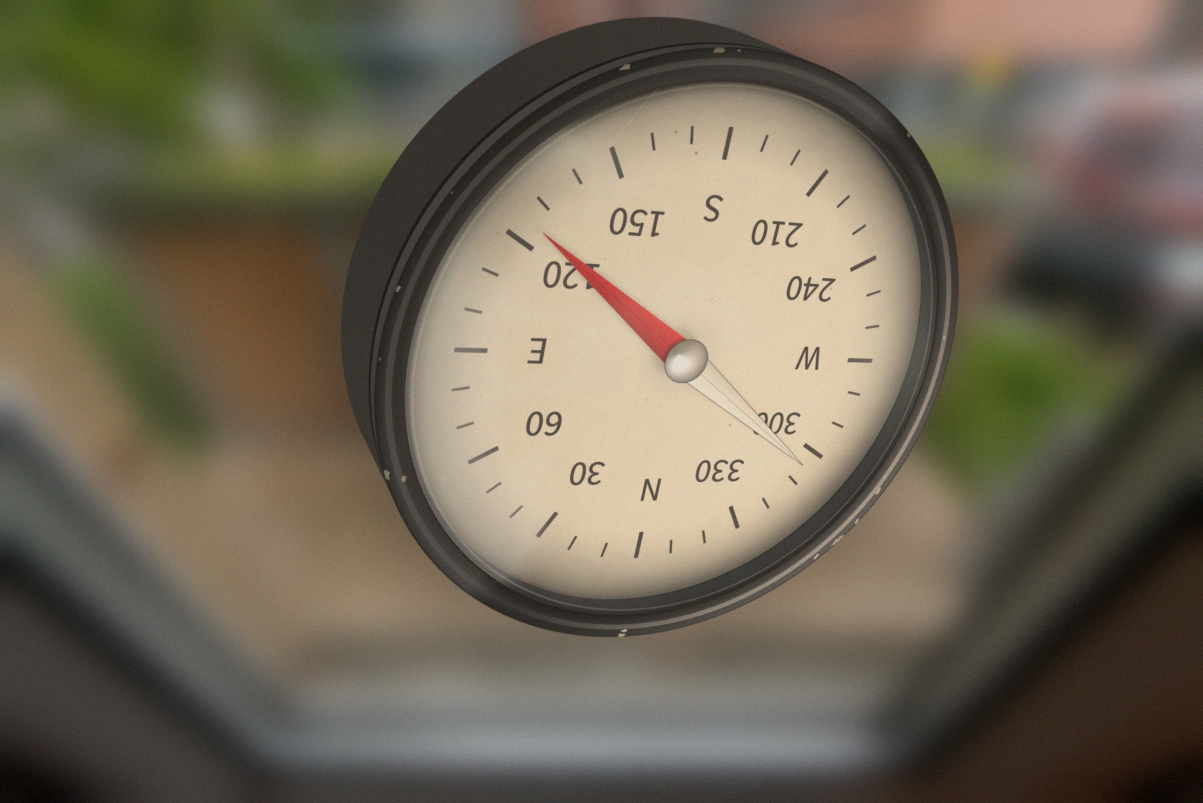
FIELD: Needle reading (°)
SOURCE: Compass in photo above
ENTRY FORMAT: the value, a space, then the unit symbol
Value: 125 °
